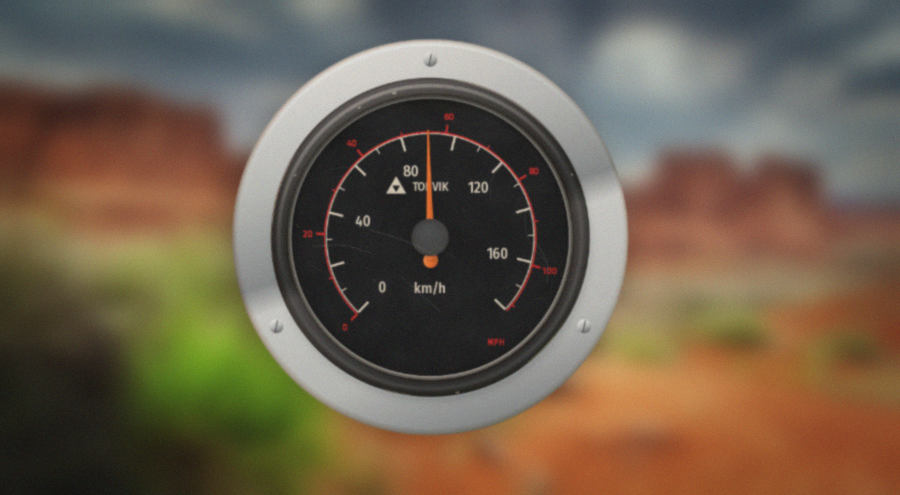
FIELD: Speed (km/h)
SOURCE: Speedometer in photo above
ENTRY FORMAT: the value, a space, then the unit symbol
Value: 90 km/h
